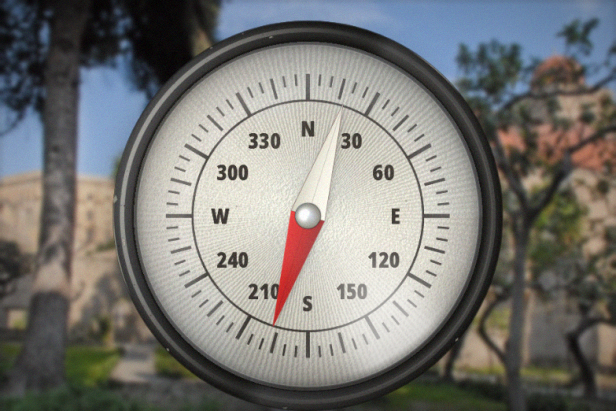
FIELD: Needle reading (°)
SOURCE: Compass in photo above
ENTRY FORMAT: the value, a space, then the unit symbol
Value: 197.5 °
